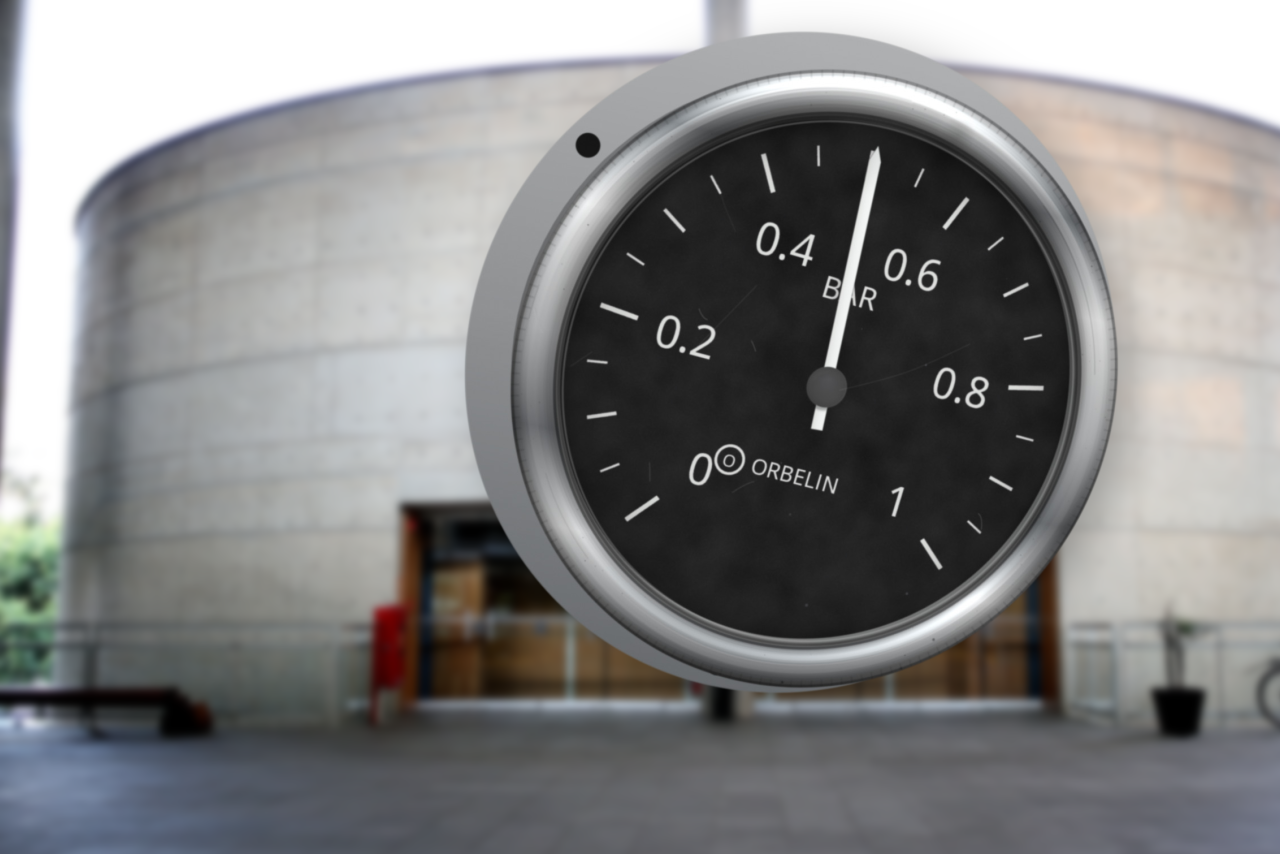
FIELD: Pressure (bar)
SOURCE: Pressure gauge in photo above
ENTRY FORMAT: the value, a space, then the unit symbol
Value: 0.5 bar
